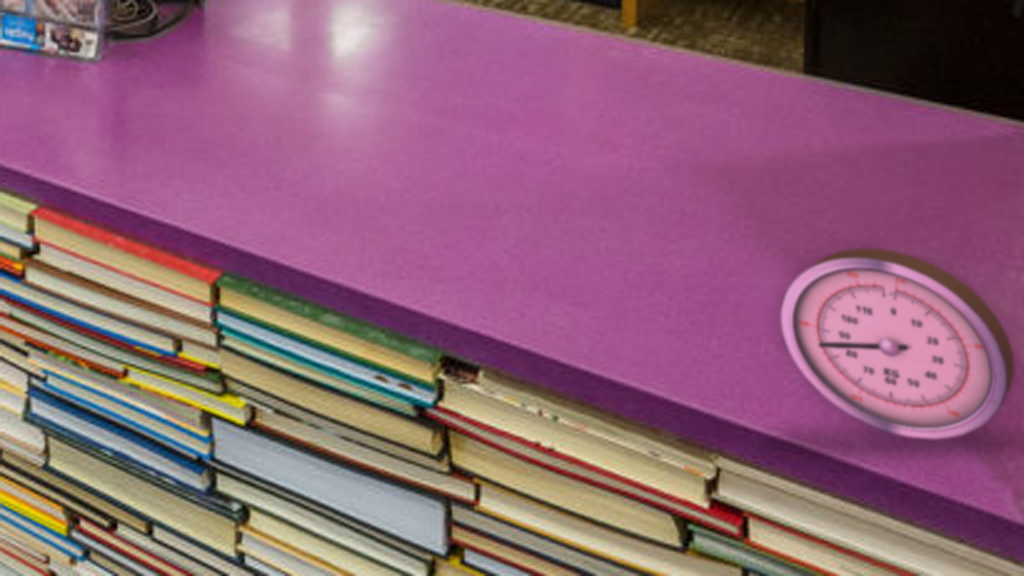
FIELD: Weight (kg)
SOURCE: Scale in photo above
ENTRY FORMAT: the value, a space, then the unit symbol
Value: 85 kg
